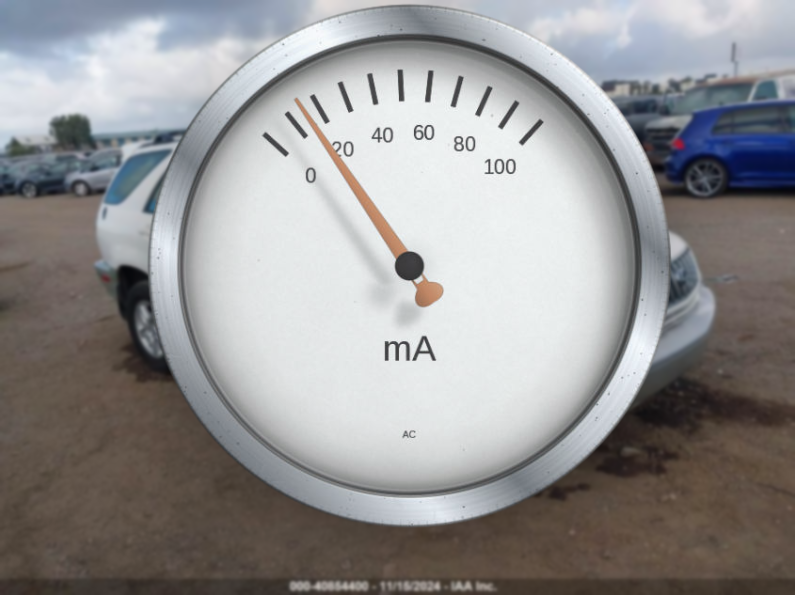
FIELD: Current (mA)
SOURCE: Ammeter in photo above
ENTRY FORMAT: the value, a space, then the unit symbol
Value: 15 mA
